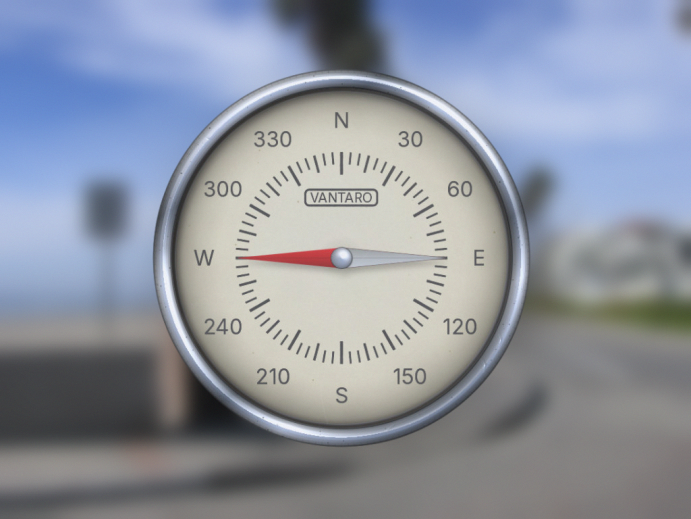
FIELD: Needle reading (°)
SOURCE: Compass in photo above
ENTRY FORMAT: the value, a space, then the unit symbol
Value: 270 °
